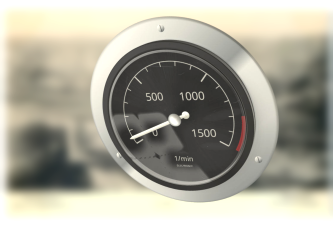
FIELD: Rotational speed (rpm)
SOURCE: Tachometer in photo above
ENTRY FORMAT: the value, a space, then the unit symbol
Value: 50 rpm
